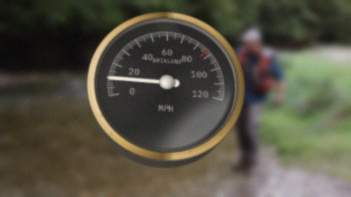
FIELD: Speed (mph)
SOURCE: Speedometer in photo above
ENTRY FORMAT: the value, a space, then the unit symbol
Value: 10 mph
